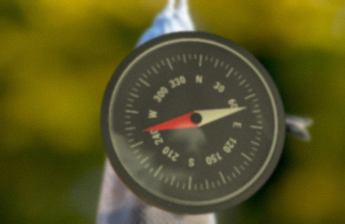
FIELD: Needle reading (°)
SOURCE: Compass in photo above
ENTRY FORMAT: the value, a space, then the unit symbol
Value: 250 °
